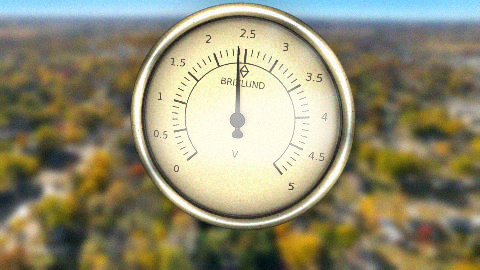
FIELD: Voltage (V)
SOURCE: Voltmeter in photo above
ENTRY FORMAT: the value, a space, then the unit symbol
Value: 2.4 V
